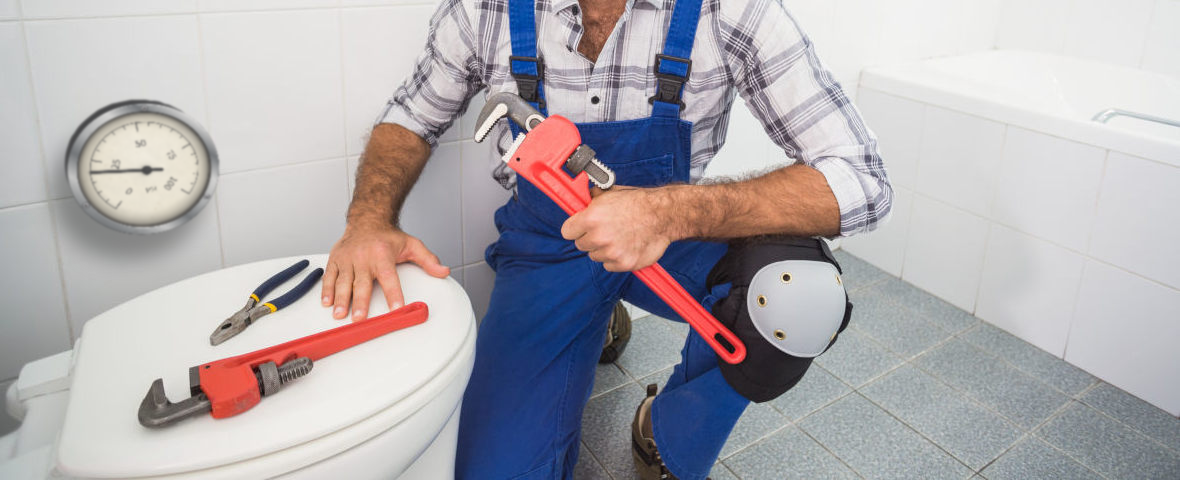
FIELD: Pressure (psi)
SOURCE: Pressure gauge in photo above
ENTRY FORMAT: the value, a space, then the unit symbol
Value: 20 psi
